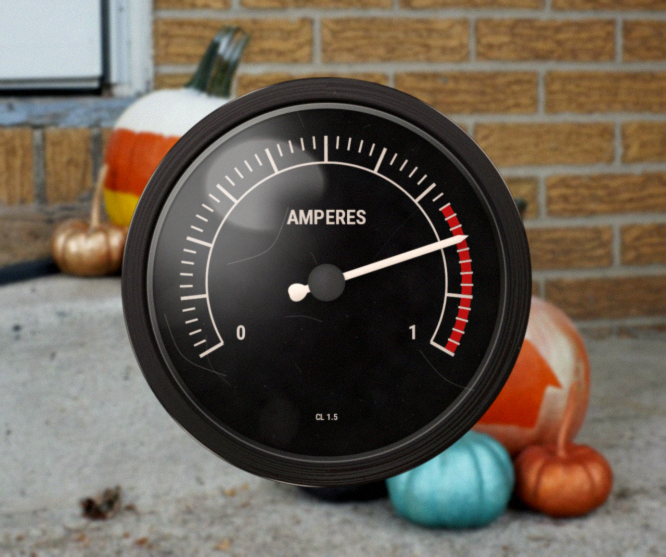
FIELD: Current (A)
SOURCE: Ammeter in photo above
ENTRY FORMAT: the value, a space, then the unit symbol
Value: 0.8 A
